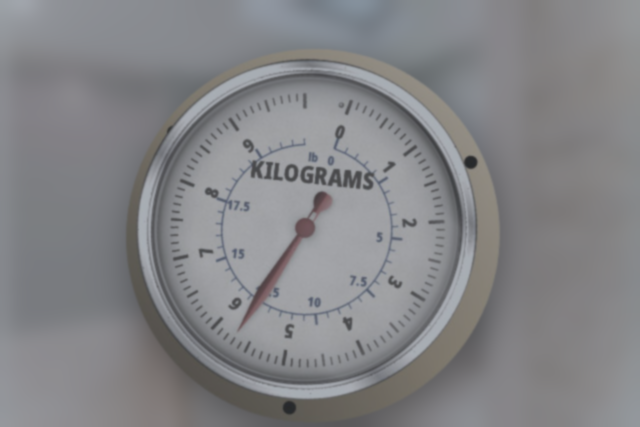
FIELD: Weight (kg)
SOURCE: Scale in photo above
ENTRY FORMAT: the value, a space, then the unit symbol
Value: 5.7 kg
